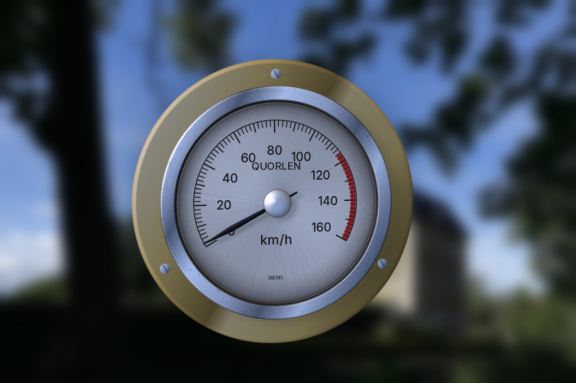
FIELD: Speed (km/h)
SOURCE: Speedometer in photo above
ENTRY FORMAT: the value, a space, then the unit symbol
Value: 2 km/h
